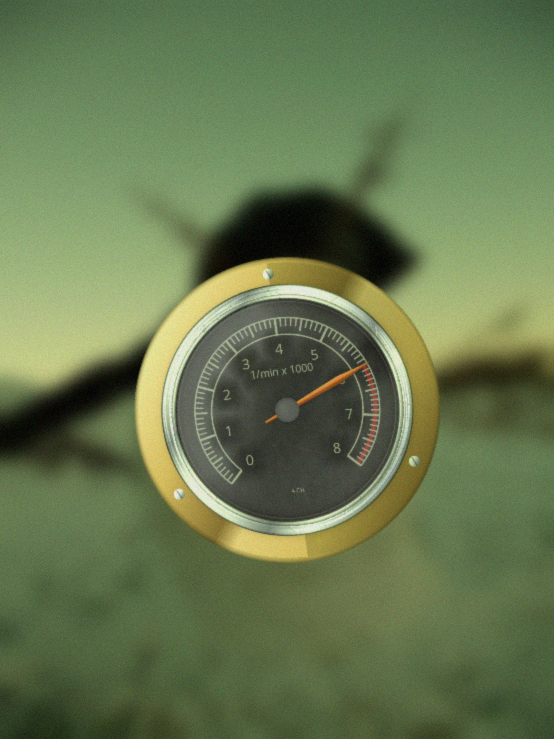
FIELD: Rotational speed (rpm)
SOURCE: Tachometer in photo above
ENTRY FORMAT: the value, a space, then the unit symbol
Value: 6000 rpm
